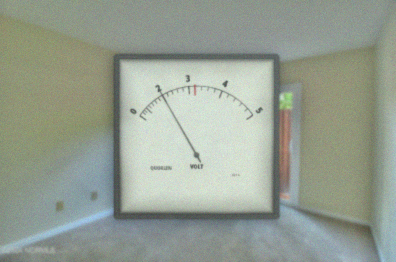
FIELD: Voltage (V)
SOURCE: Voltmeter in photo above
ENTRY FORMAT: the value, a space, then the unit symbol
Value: 2 V
